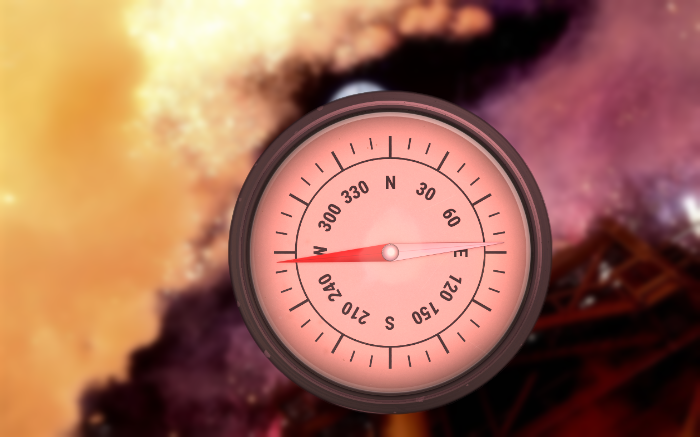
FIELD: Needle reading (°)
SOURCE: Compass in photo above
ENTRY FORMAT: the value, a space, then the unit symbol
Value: 265 °
